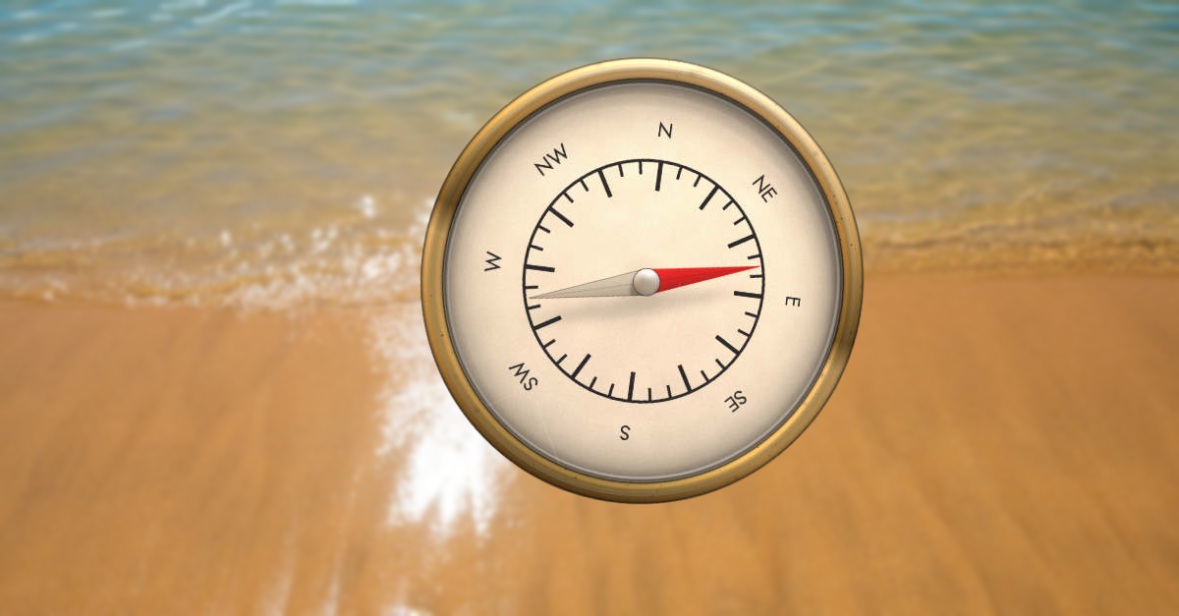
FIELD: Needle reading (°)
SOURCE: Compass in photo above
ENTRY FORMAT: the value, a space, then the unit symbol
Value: 75 °
